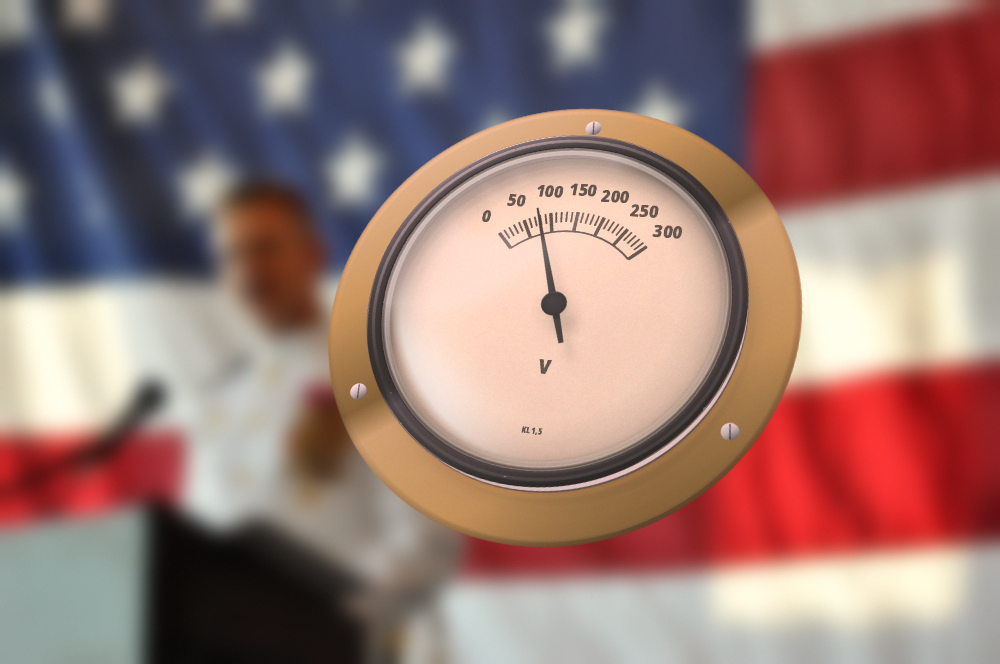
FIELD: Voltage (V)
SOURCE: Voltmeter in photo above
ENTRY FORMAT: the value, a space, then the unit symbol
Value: 80 V
